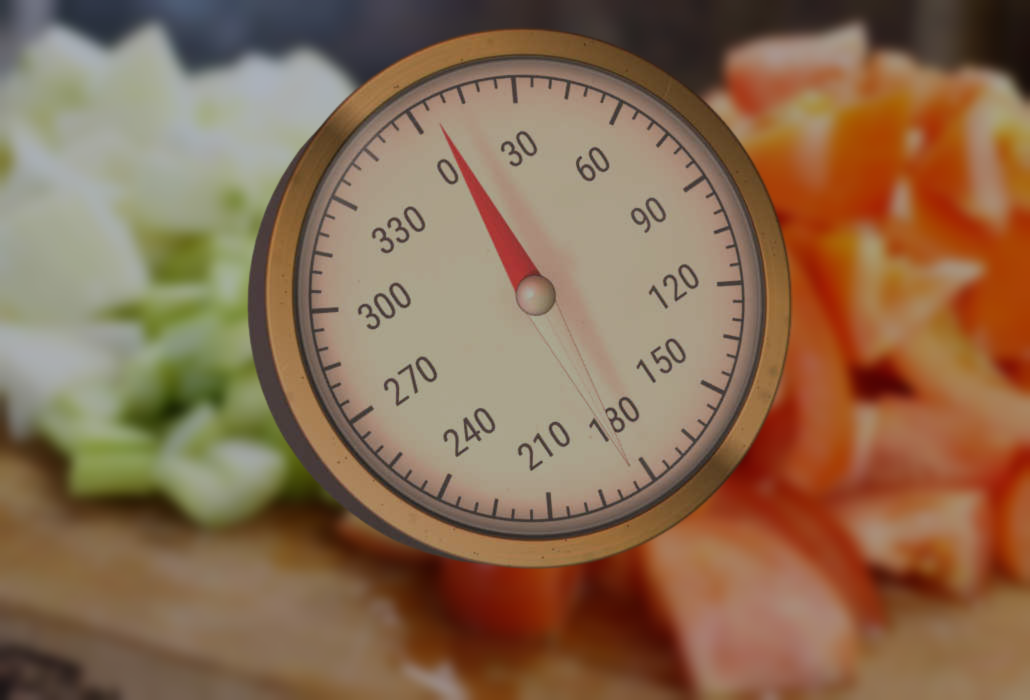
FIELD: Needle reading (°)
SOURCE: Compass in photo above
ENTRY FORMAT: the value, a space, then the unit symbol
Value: 5 °
